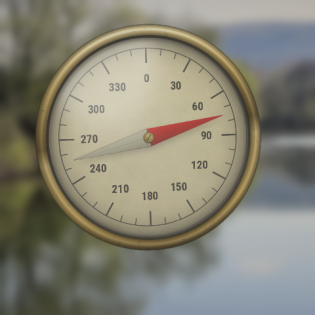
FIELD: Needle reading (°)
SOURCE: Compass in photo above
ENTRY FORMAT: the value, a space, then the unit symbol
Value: 75 °
